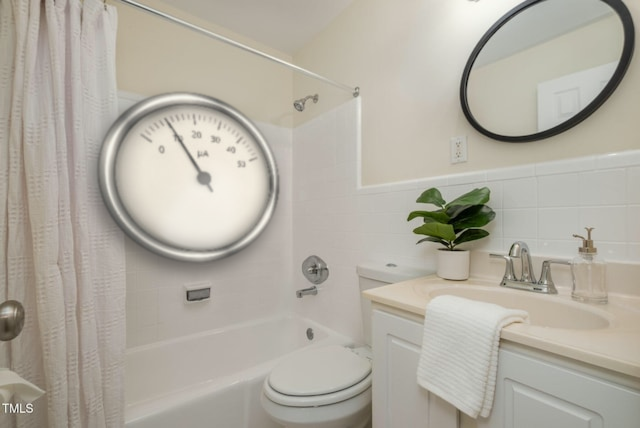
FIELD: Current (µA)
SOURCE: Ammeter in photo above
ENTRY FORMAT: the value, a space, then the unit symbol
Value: 10 µA
